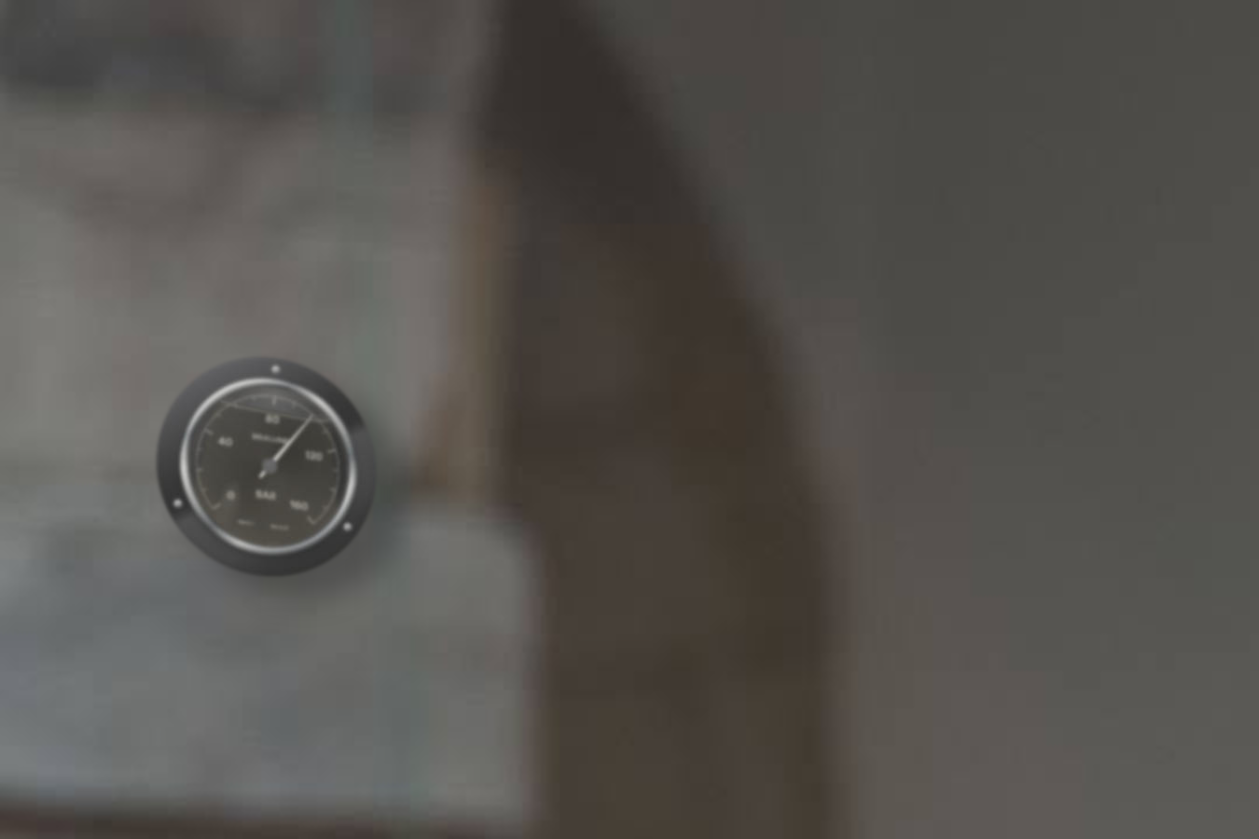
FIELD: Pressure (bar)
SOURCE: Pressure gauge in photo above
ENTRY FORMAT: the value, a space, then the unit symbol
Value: 100 bar
